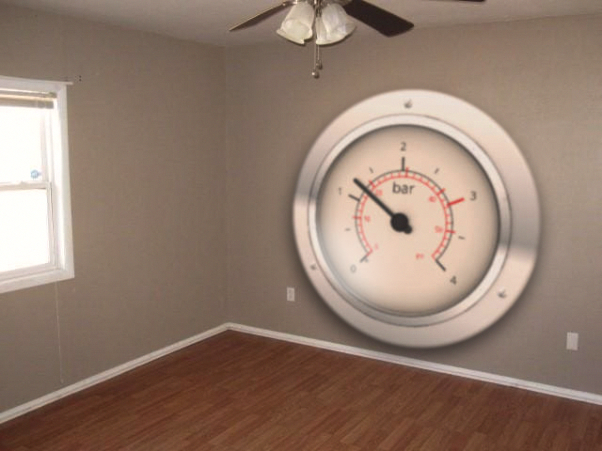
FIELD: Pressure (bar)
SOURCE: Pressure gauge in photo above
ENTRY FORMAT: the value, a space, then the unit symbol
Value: 1.25 bar
